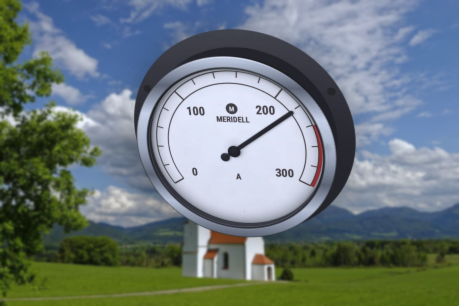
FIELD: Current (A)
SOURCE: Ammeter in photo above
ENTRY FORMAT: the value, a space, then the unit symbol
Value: 220 A
